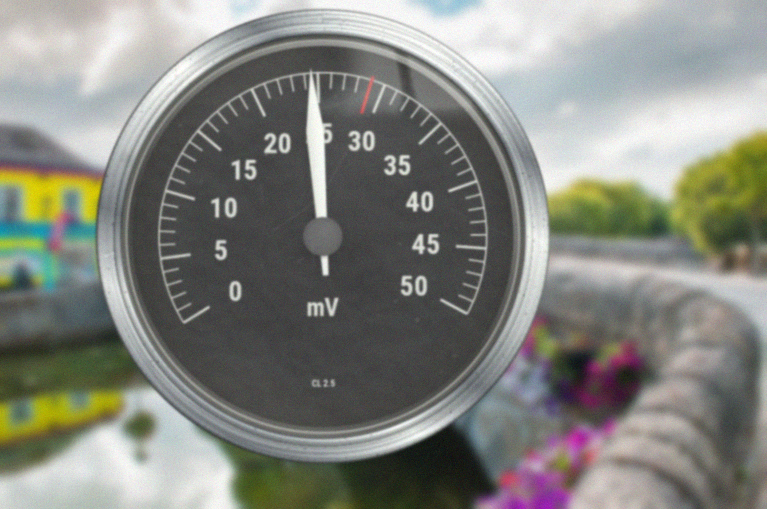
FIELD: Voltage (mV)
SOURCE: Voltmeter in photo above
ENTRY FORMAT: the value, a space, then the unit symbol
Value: 24.5 mV
